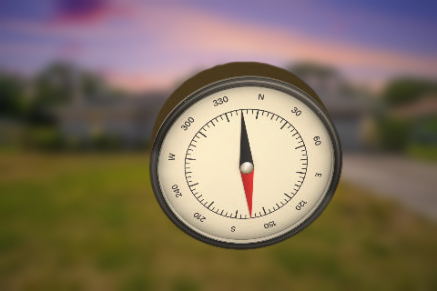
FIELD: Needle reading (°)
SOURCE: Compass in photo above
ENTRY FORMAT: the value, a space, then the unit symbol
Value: 165 °
